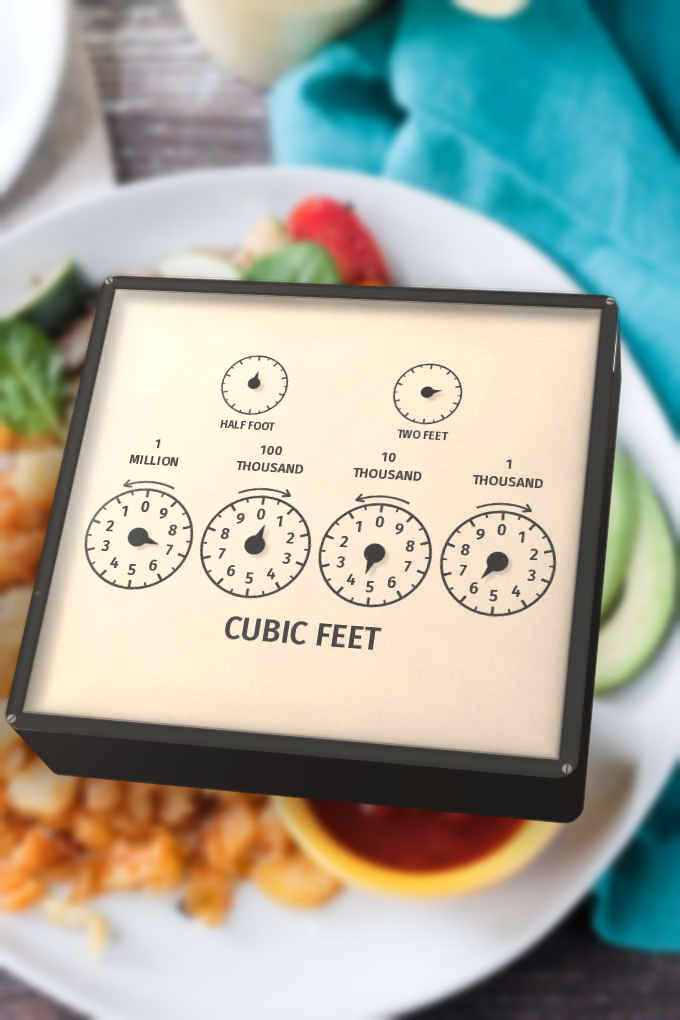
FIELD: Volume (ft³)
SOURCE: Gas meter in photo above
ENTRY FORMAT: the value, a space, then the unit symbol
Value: 704600 ft³
